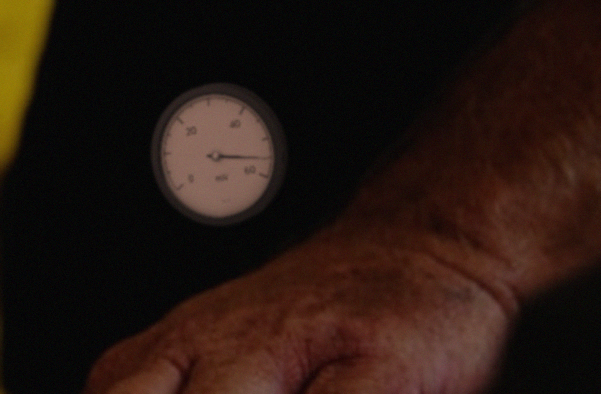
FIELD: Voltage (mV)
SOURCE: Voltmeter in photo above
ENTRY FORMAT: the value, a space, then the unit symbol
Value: 55 mV
